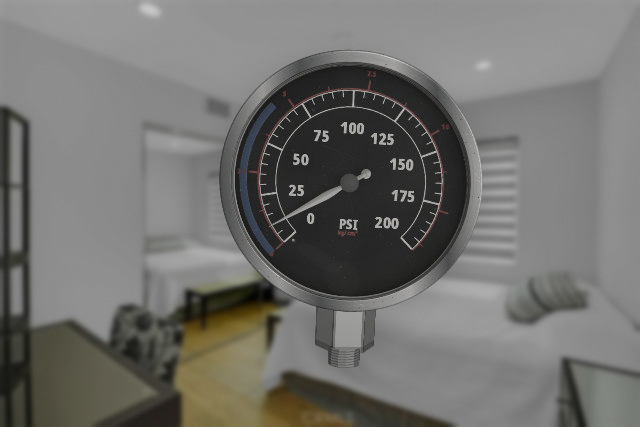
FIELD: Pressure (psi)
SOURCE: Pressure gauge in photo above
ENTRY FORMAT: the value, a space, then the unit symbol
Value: 10 psi
